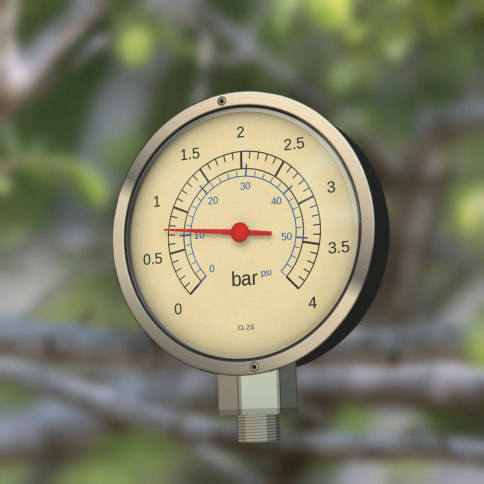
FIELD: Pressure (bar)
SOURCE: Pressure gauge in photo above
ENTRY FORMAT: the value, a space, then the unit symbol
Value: 0.75 bar
